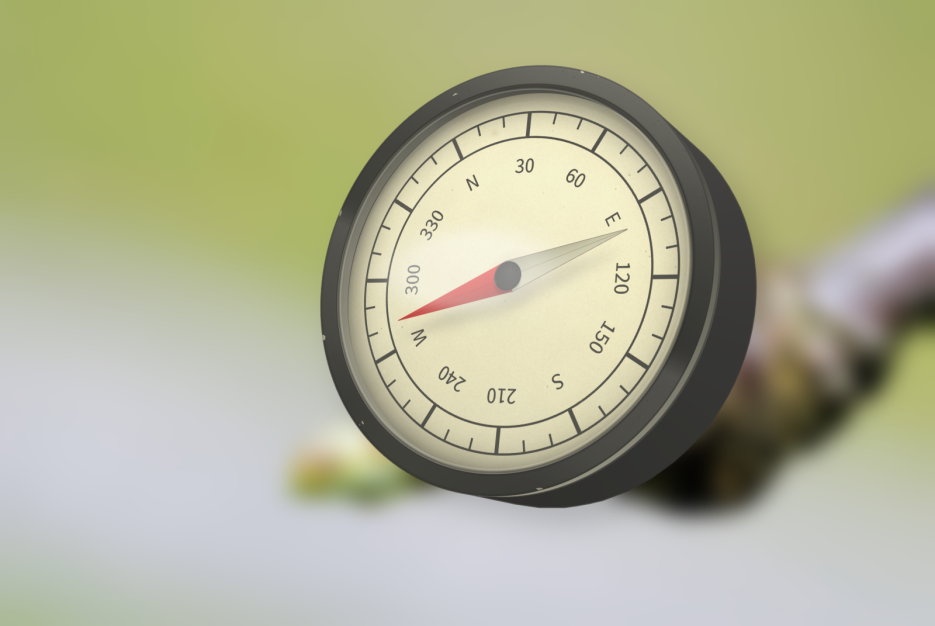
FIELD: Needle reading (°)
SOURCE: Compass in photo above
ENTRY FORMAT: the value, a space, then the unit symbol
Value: 280 °
